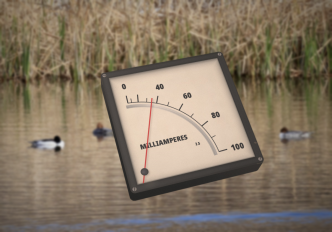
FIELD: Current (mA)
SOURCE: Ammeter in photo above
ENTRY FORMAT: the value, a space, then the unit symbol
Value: 35 mA
